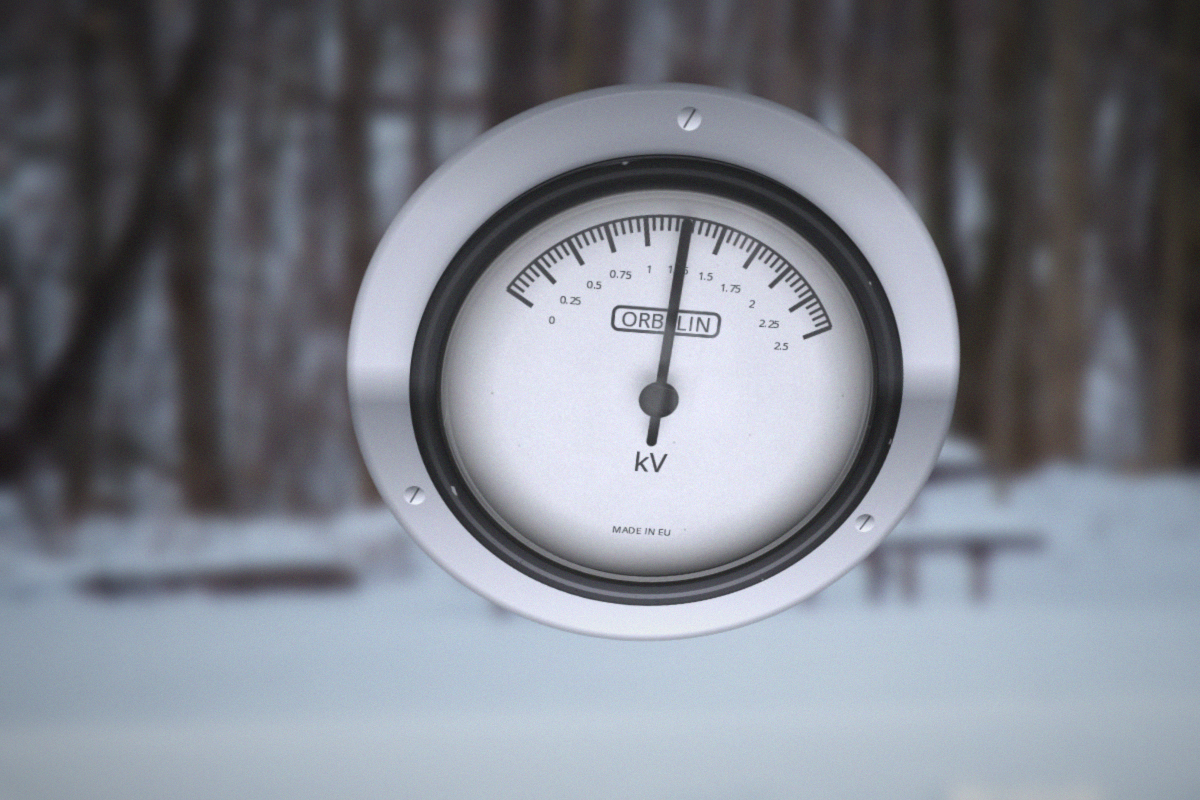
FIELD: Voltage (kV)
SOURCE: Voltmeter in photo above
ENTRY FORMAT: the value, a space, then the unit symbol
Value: 1.25 kV
